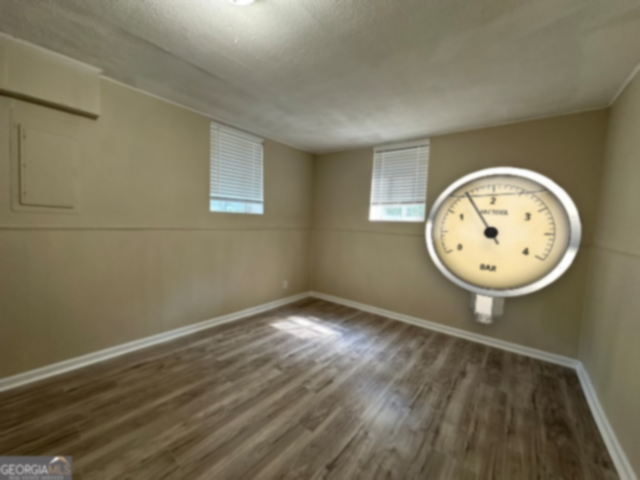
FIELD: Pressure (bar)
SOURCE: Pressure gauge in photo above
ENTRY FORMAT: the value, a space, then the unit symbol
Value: 1.5 bar
